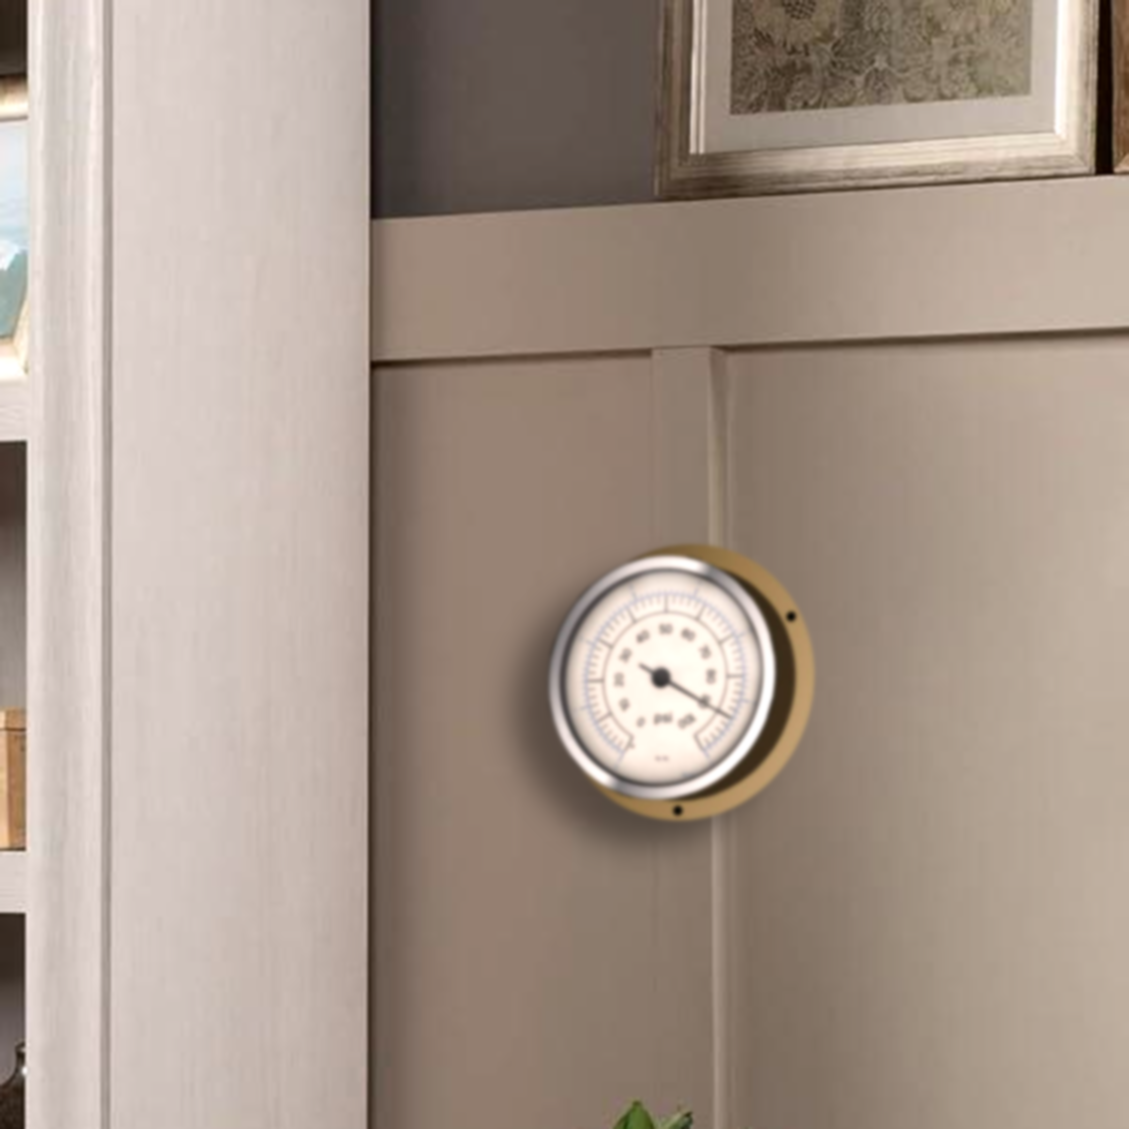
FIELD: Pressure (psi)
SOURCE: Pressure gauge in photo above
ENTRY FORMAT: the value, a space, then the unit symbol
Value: 90 psi
